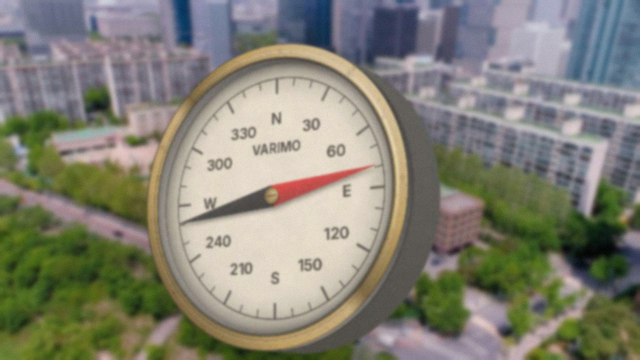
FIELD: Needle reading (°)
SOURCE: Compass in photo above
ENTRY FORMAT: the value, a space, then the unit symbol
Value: 80 °
